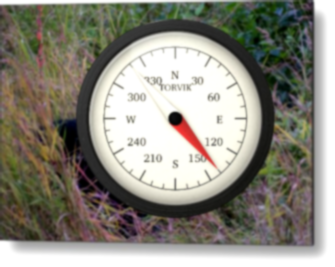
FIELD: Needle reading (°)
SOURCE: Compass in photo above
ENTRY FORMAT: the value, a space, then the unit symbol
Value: 140 °
